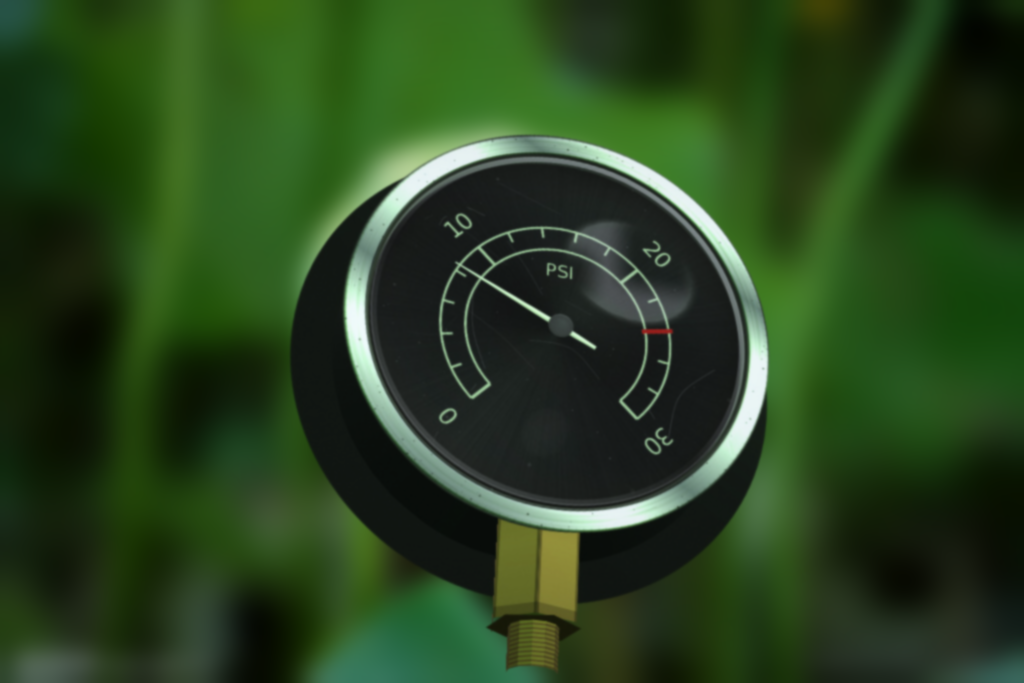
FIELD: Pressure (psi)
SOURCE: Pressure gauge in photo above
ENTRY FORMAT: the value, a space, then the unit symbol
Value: 8 psi
